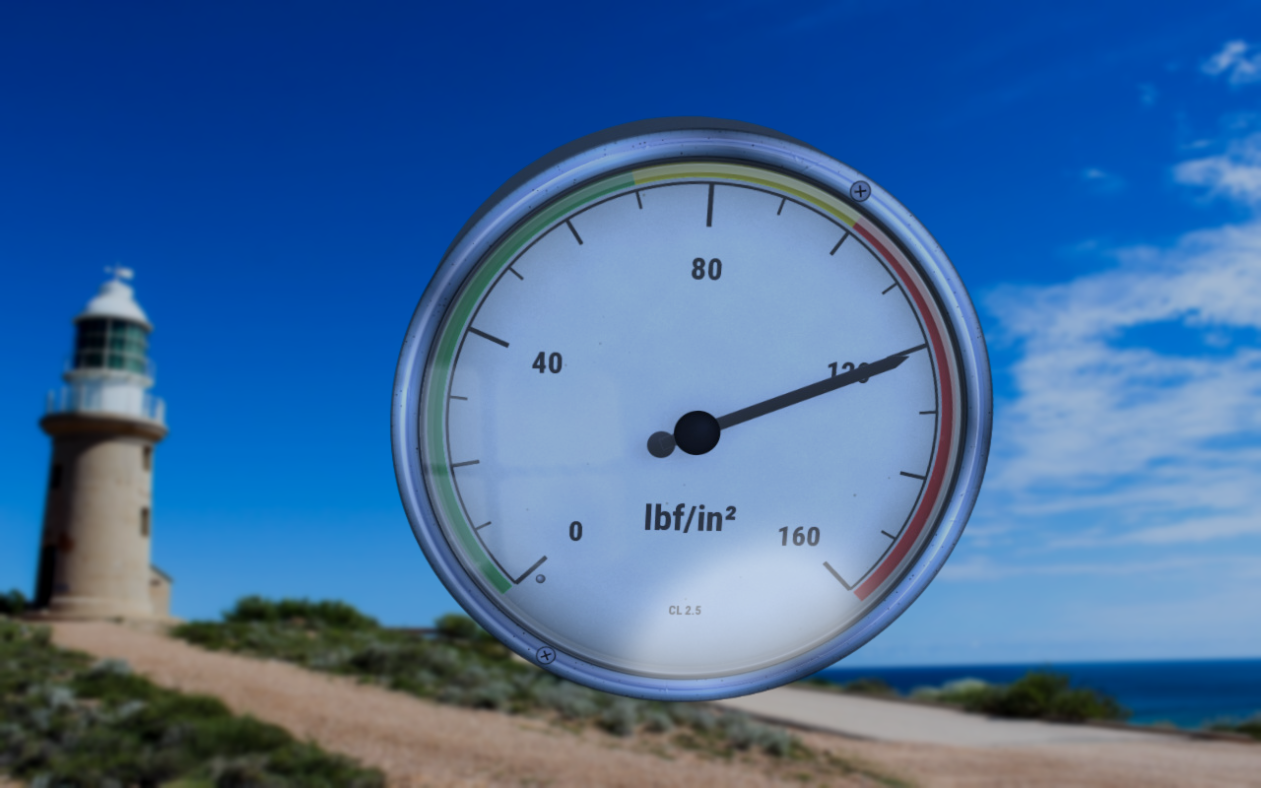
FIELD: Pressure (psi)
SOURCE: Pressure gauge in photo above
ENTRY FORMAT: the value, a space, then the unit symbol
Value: 120 psi
